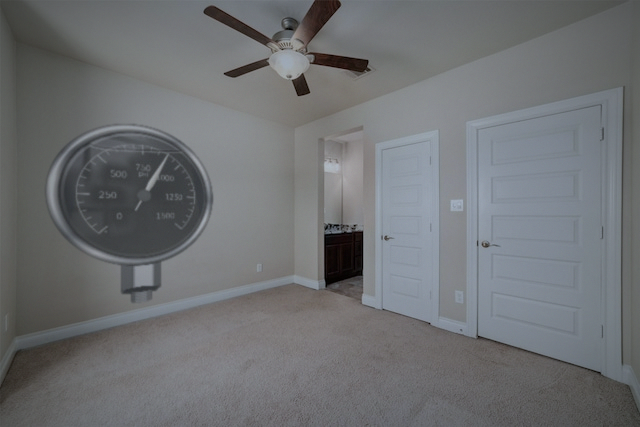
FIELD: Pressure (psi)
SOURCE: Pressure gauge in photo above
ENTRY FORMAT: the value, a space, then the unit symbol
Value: 900 psi
